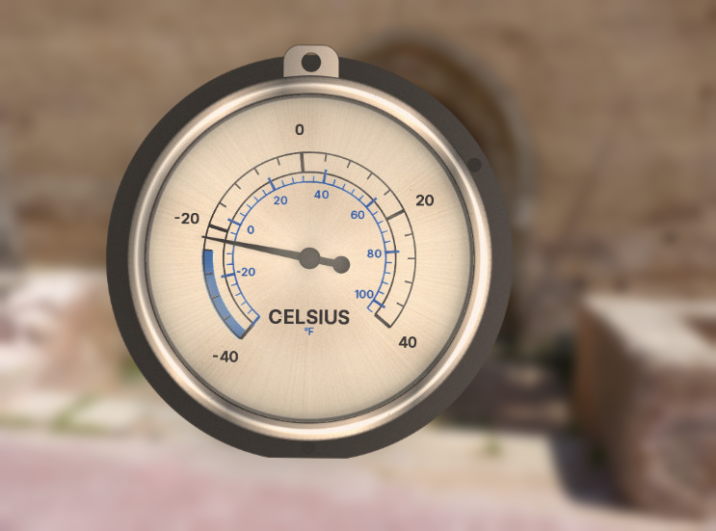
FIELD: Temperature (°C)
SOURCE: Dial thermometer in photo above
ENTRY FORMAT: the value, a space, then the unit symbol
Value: -22 °C
